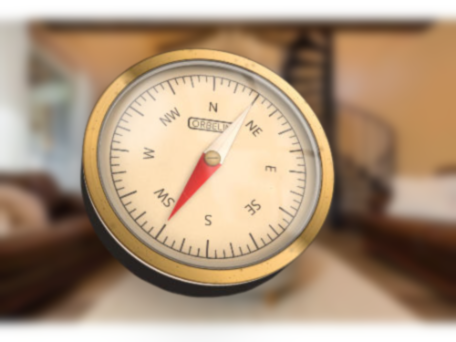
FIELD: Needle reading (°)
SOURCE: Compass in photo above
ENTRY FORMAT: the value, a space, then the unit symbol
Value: 210 °
